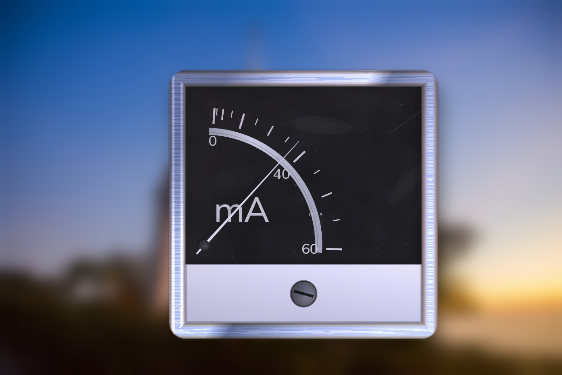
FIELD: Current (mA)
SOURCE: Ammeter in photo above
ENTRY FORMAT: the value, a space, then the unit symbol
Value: 37.5 mA
